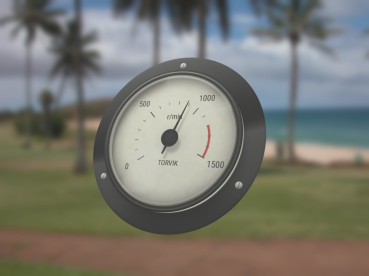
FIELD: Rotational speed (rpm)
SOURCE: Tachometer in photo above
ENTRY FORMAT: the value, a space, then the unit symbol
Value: 900 rpm
